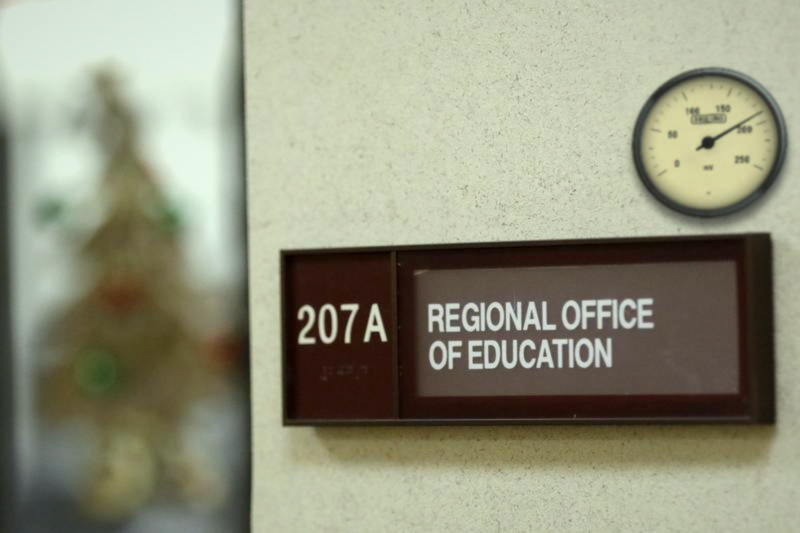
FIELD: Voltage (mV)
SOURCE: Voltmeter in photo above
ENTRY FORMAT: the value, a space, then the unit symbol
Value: 190 mV
